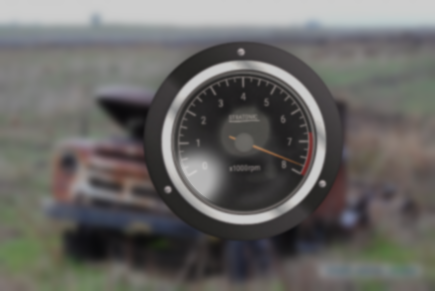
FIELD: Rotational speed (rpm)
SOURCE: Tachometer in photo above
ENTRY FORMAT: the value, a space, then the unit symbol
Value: 7750 rpm
